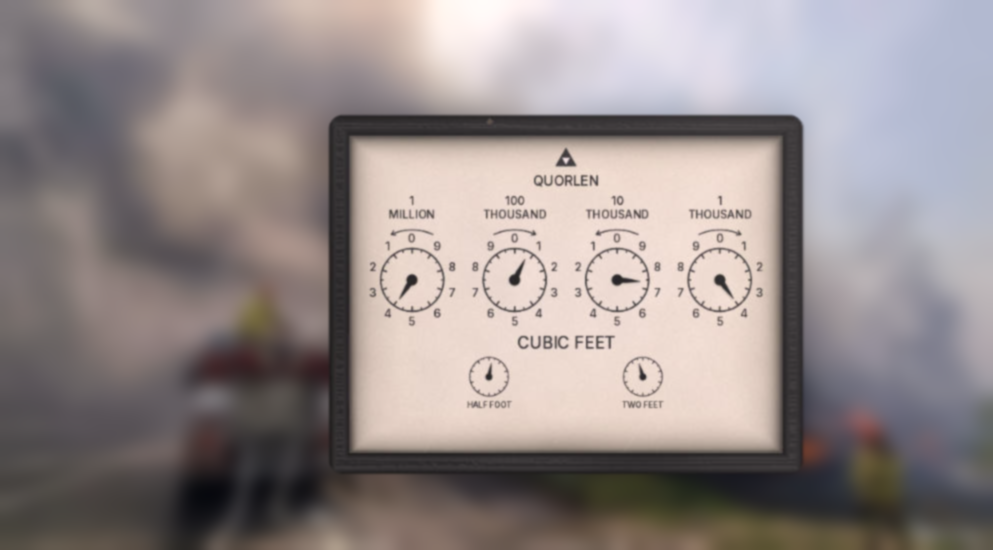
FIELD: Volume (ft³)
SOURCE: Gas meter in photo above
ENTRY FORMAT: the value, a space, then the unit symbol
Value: 407400 ft³
